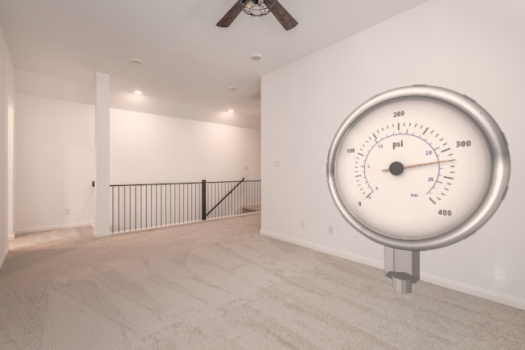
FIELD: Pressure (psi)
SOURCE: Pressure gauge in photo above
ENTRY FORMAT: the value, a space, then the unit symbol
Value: 320 psi
